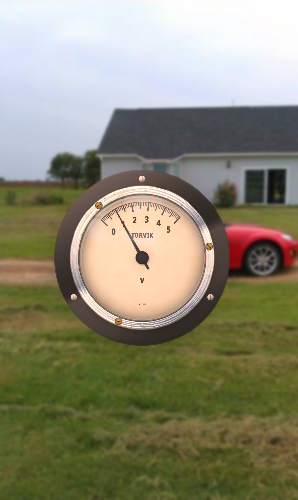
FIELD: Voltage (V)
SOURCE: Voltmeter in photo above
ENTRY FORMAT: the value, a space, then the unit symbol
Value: 1 V
